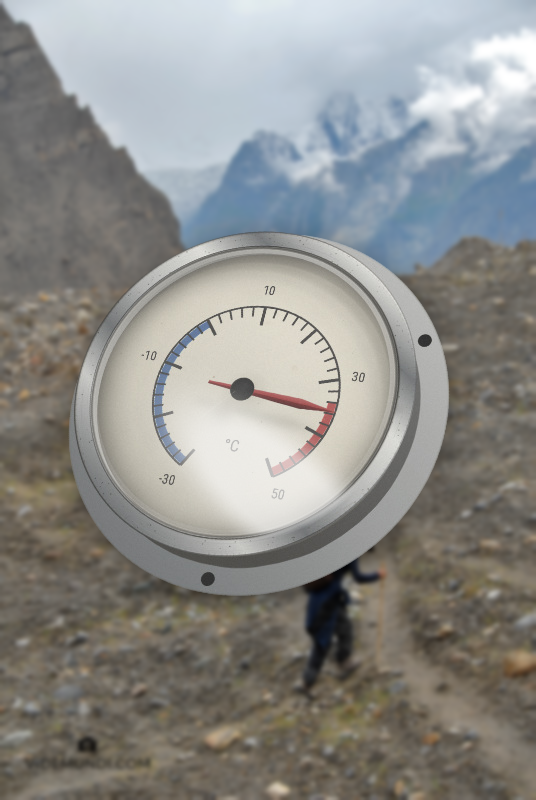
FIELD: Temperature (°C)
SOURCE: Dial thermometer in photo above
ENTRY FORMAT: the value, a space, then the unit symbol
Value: 36 °C
